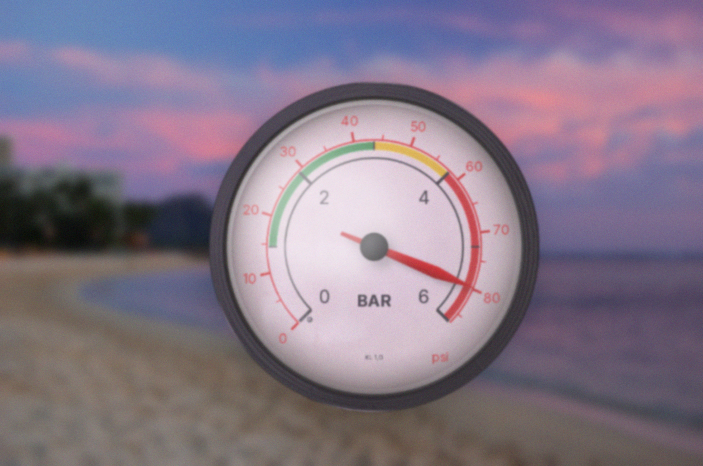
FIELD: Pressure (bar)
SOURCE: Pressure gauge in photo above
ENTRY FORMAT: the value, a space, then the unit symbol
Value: 5.5 bar
